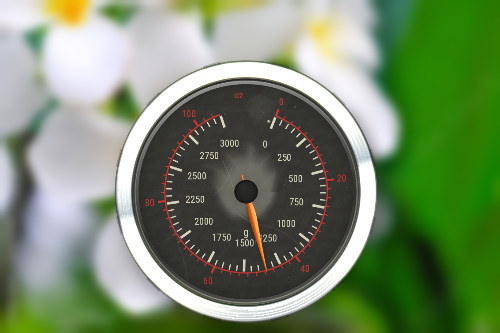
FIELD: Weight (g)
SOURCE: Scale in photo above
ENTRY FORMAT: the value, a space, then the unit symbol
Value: 1350 g
